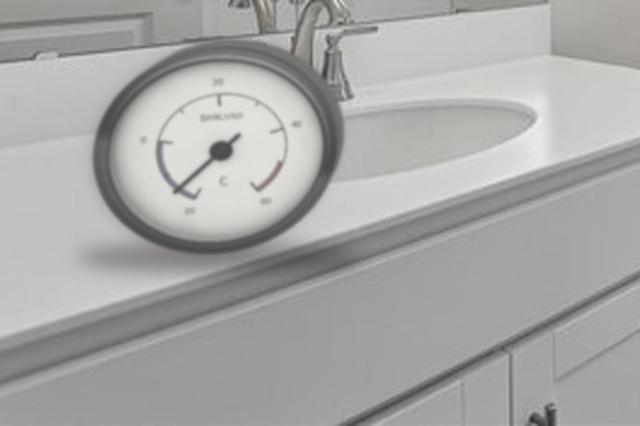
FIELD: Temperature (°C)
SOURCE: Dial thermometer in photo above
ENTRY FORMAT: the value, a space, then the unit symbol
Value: -15 °C
